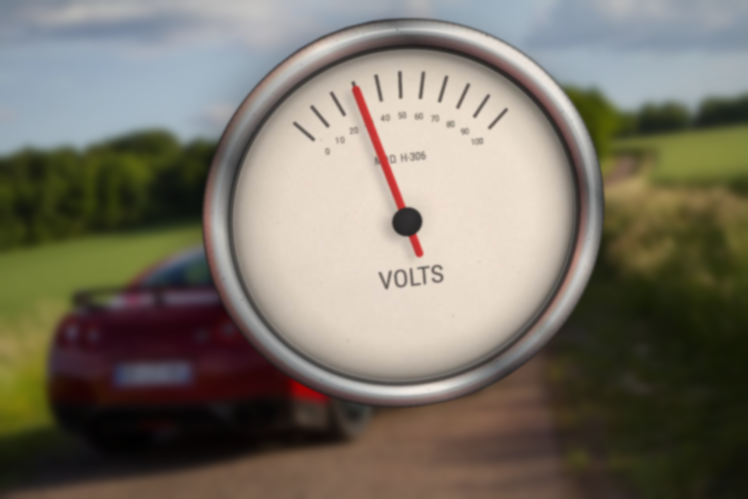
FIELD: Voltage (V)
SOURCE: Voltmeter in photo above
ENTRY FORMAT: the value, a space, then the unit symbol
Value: 30 V
